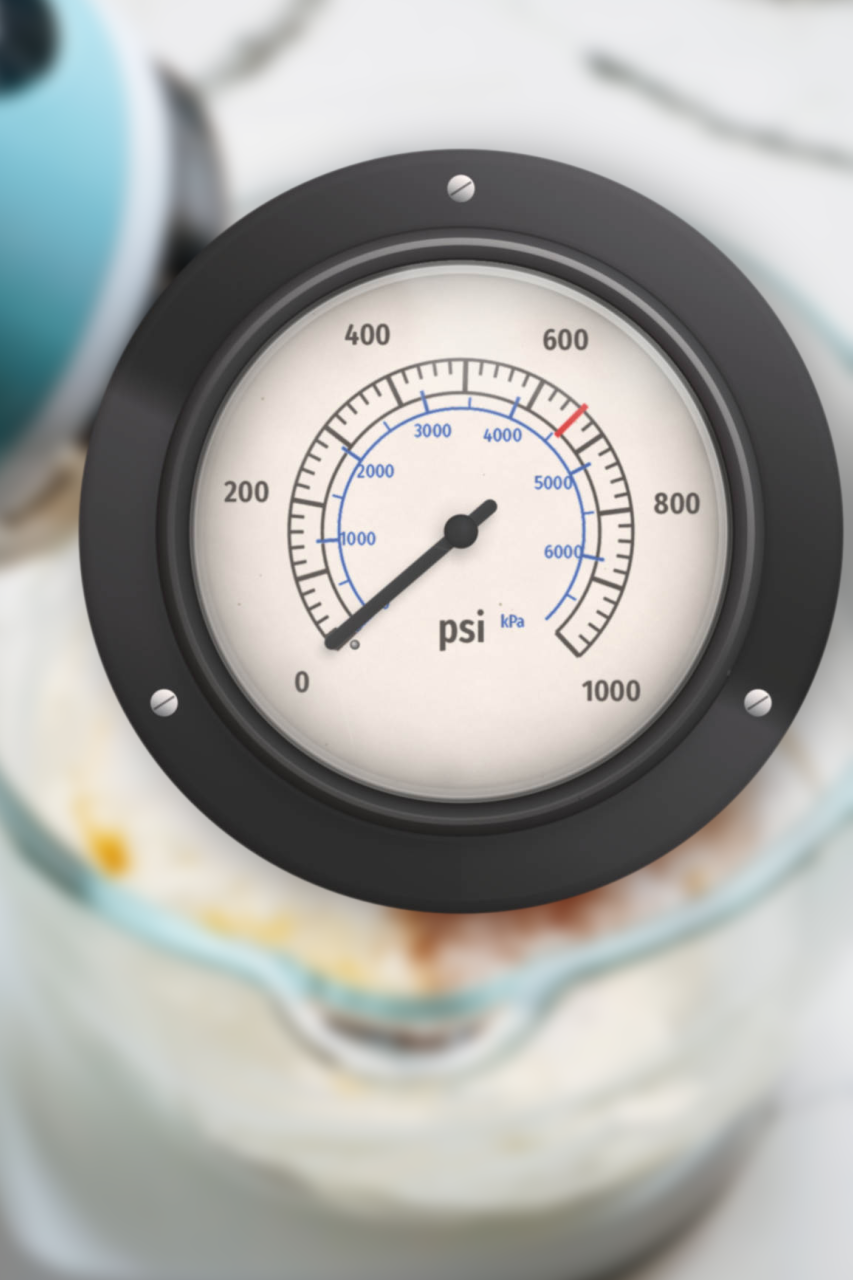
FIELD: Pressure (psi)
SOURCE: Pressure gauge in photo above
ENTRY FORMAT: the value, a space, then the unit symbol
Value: 10 psi
